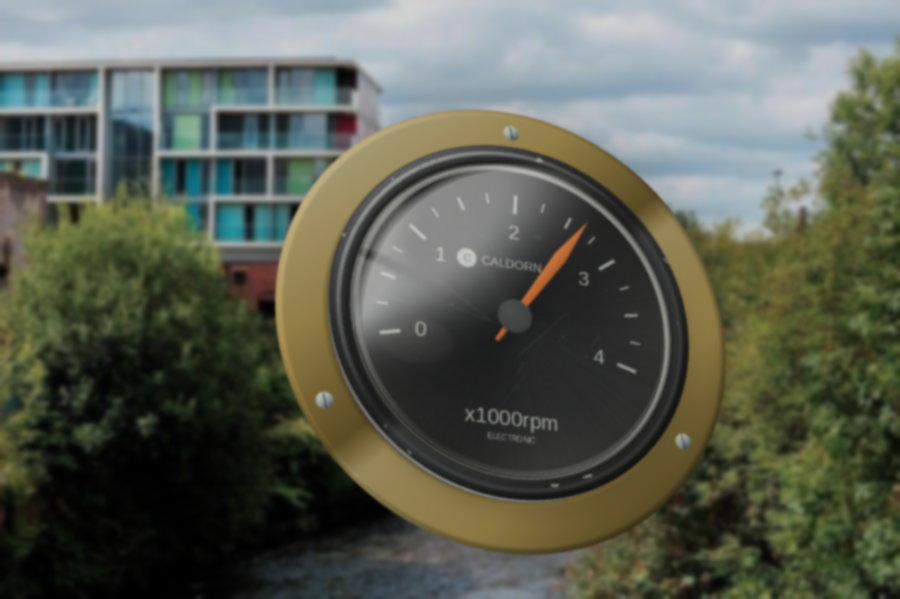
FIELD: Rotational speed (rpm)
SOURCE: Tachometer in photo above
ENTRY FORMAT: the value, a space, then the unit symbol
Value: 2625 rpm
